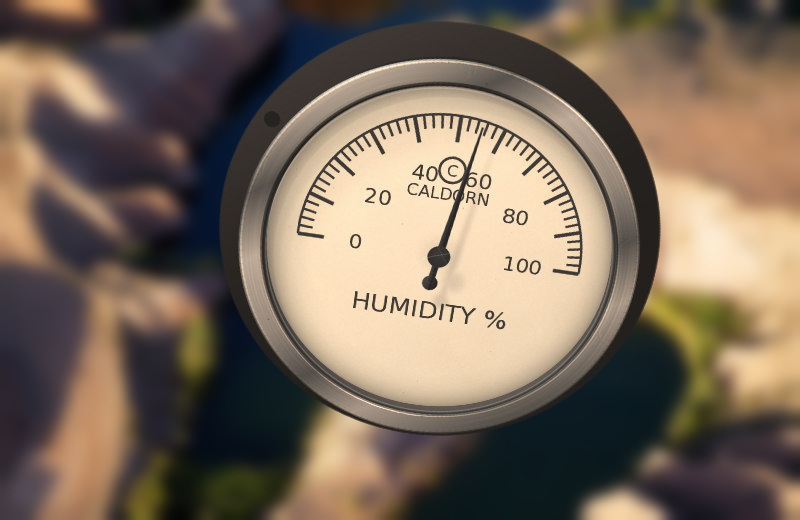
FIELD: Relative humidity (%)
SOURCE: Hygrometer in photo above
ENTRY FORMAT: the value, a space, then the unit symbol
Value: 55 %
